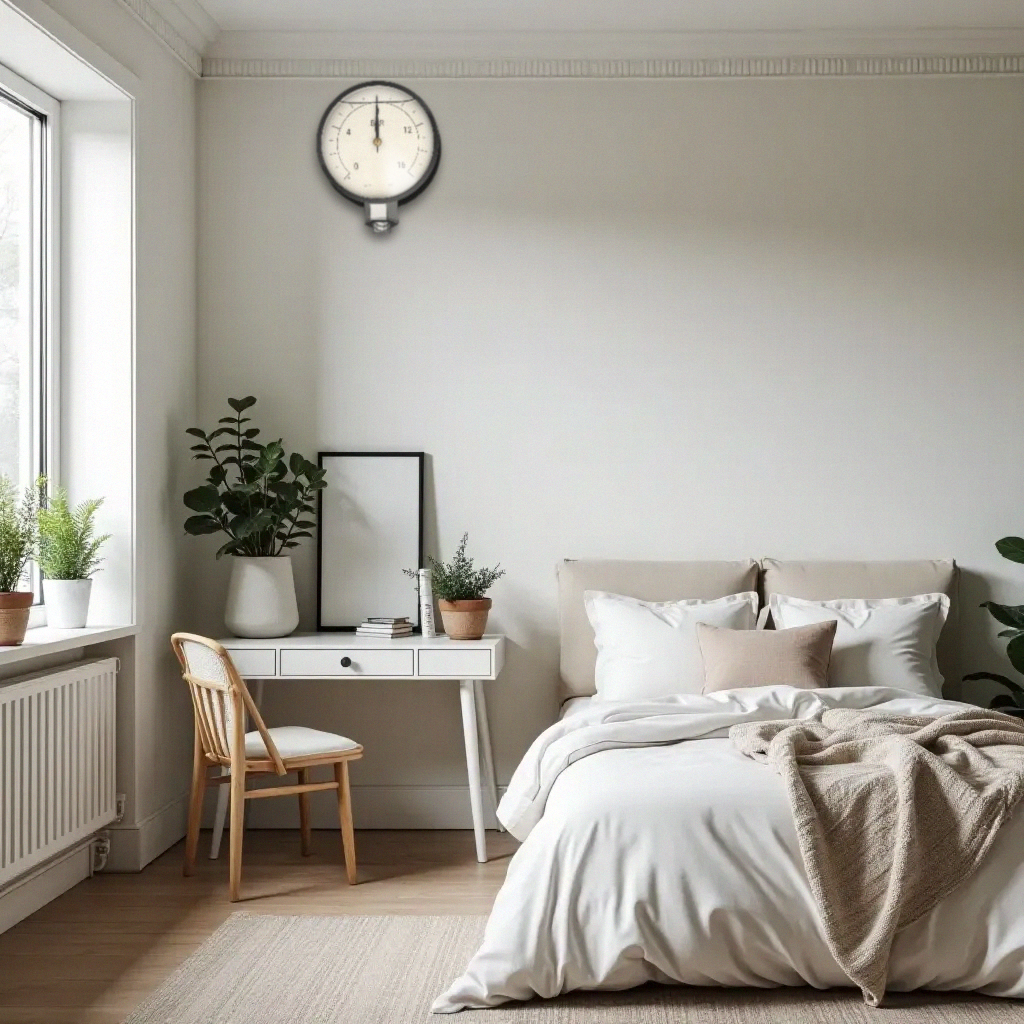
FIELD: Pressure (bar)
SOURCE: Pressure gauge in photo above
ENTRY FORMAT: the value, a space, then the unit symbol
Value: 8 bar
